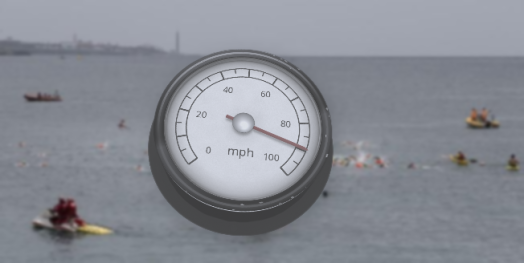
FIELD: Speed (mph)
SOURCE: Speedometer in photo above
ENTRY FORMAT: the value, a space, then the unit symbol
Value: 90 mph
